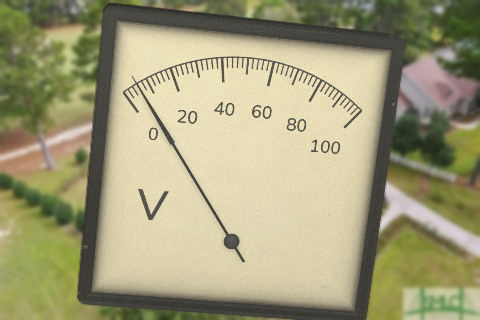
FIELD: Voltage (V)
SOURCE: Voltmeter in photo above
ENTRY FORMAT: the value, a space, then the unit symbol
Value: 6 V
